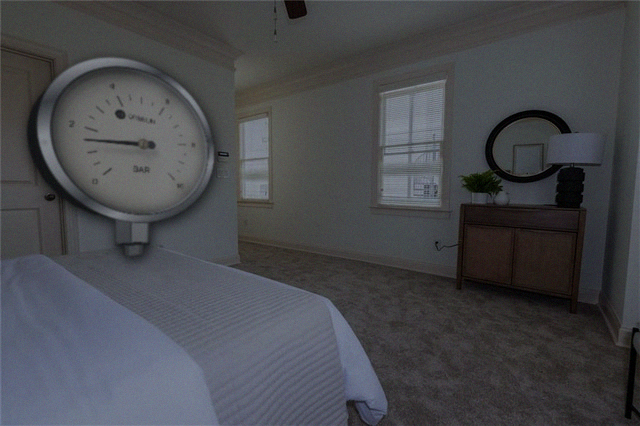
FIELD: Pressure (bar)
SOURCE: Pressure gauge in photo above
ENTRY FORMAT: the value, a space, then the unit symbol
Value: 1.5 bar
